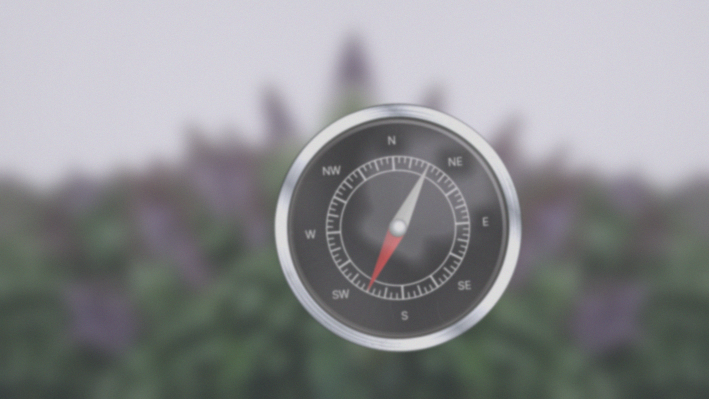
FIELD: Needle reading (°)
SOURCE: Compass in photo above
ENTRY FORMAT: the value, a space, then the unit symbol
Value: 210 °
